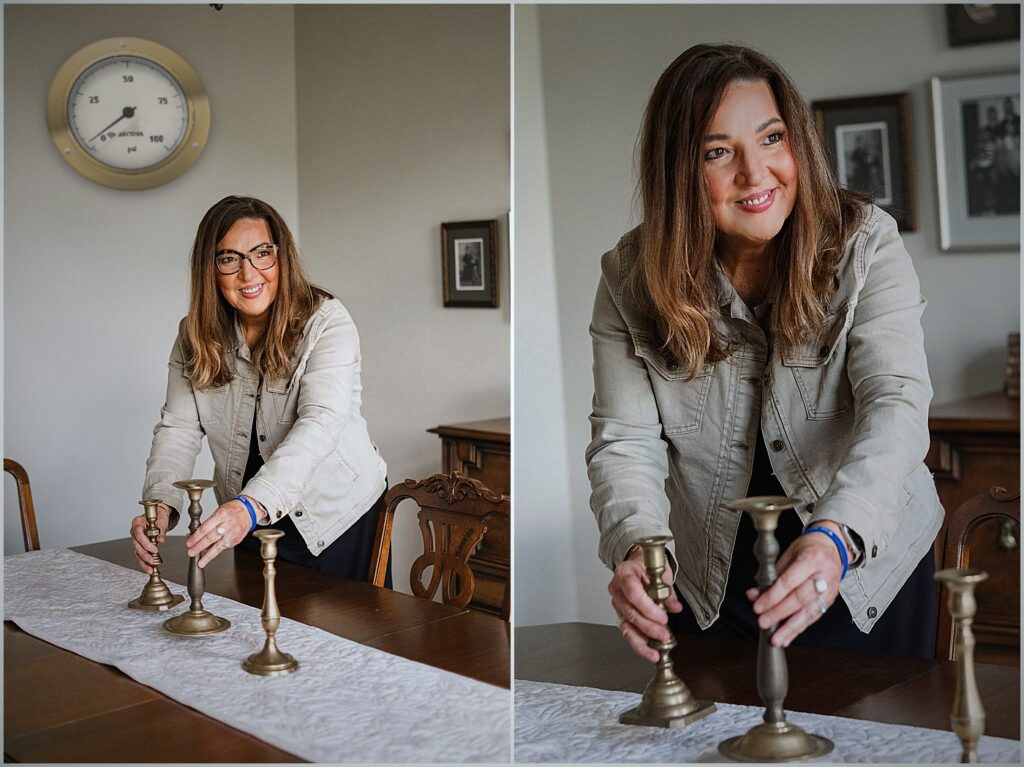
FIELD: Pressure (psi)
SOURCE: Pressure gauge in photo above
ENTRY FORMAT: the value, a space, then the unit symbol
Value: 2.5 psi
